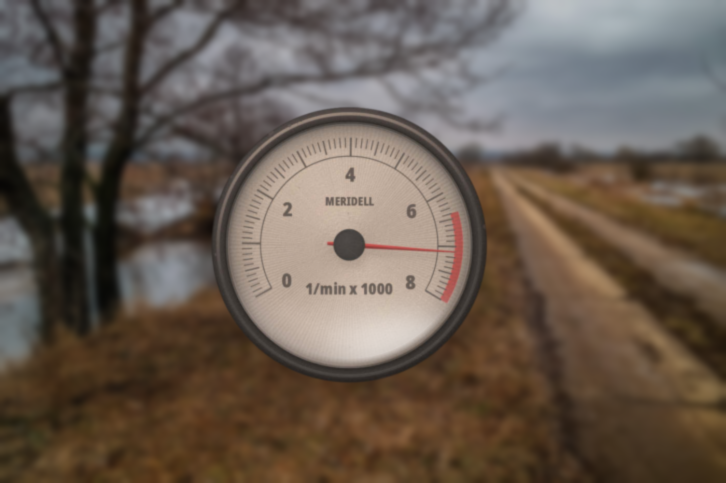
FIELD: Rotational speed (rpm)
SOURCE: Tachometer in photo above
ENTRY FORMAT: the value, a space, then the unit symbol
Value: 7100 rpm
